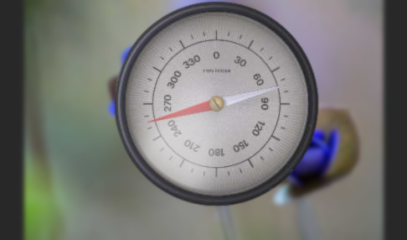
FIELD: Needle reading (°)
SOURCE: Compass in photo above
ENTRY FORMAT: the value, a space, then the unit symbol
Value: 255 °
